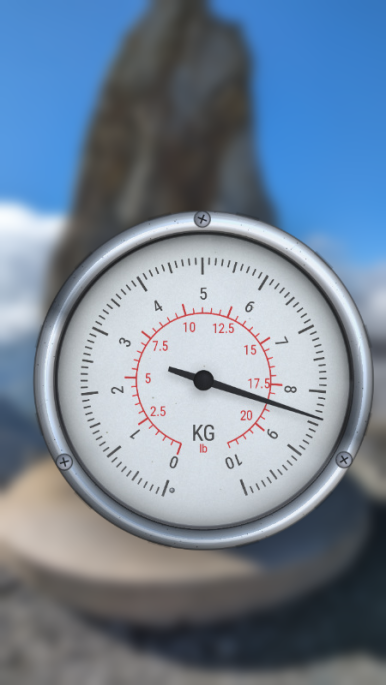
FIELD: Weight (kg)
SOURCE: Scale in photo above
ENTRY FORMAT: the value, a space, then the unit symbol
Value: 8.4 kg
